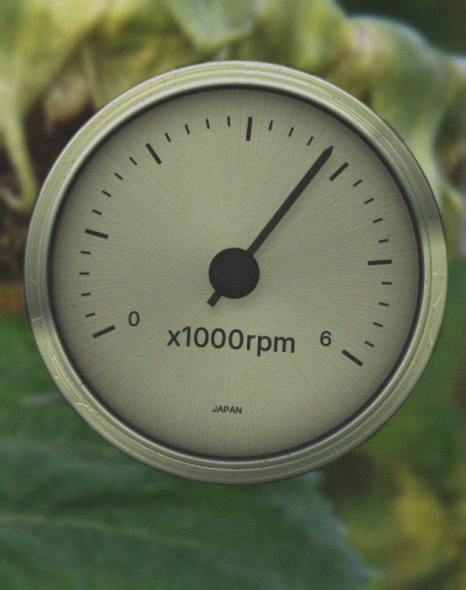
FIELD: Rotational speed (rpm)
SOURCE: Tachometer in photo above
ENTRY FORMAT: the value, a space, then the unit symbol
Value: 3800 rpm
